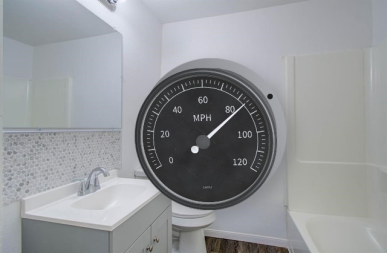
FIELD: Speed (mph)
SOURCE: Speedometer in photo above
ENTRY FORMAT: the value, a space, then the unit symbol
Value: 84 mph
